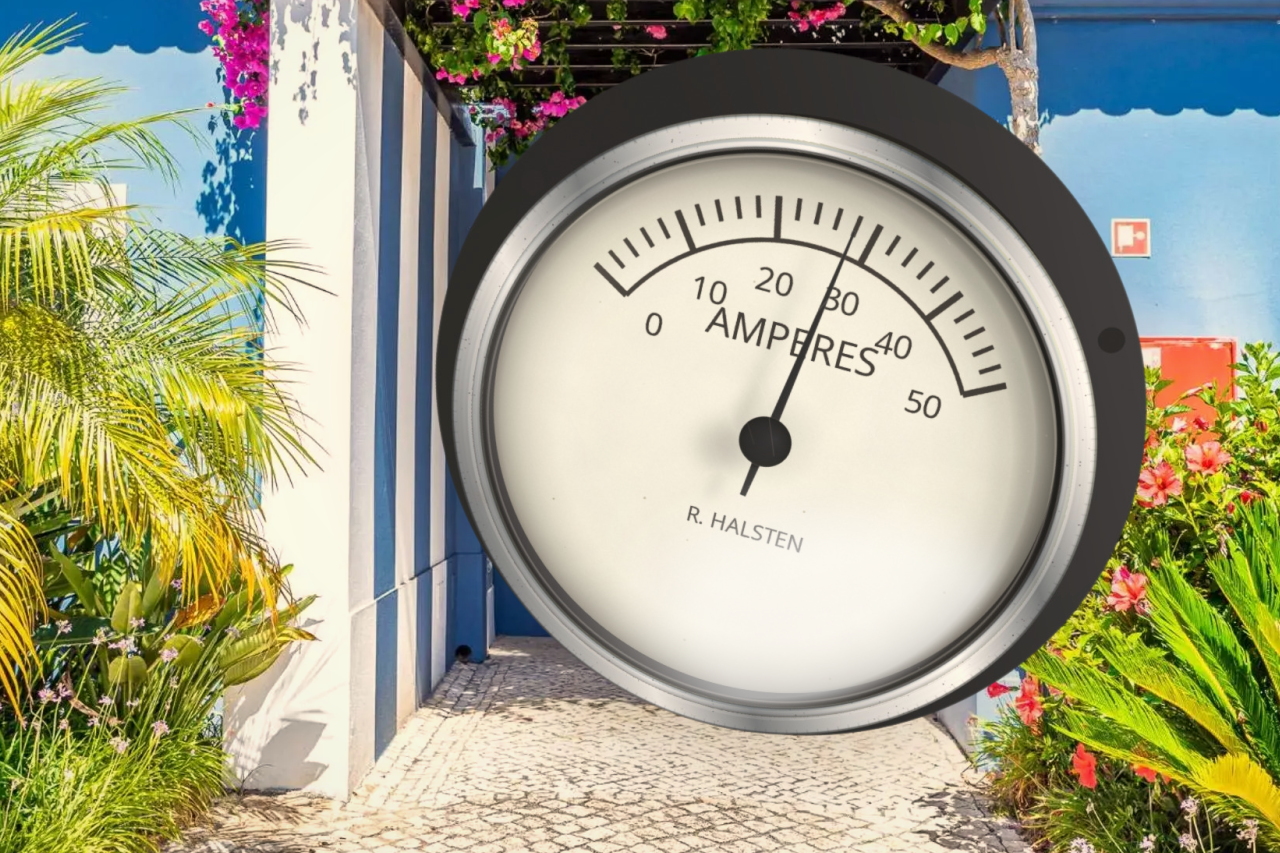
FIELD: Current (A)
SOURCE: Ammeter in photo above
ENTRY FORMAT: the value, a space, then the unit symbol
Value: 28 A
